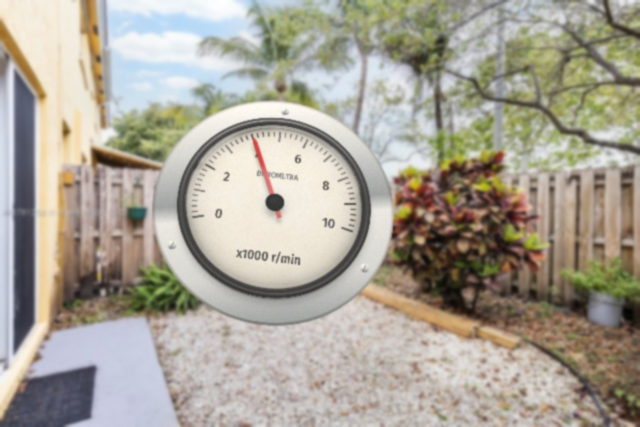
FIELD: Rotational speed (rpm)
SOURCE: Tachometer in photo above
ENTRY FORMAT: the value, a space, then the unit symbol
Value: 4000 rpm
